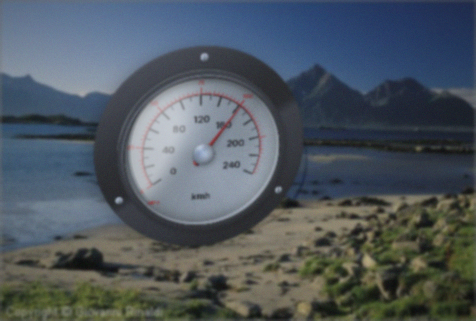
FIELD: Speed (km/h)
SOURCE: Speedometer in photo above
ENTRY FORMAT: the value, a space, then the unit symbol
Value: 160 km/h
